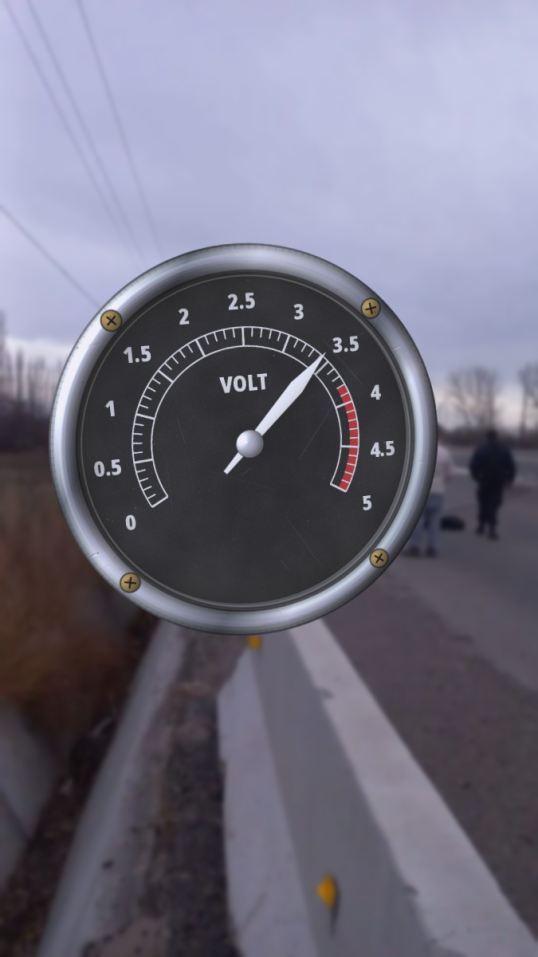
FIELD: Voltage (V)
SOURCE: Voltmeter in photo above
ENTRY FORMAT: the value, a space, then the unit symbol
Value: 3.4 V
